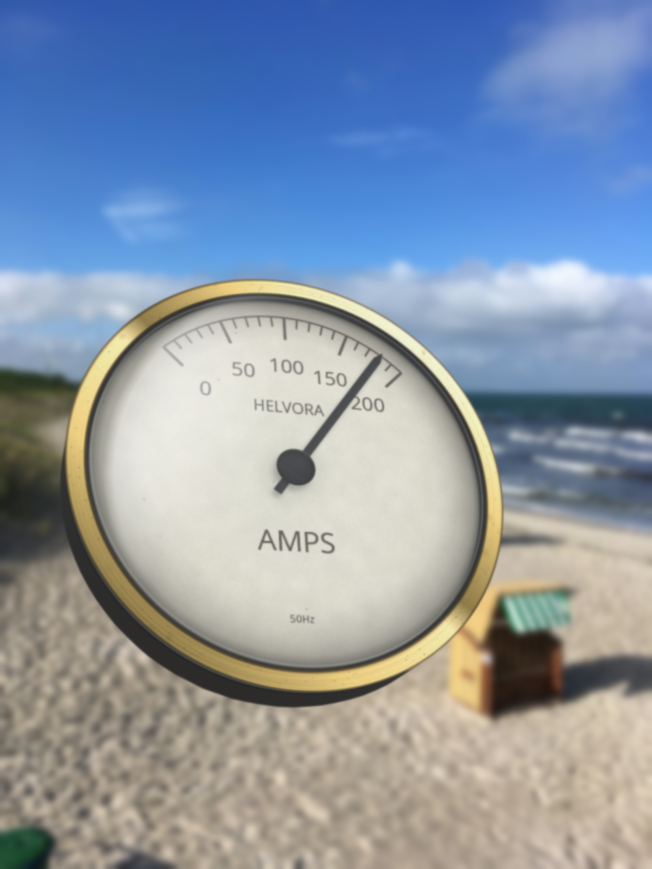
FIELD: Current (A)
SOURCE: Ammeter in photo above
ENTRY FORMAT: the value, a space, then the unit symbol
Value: 180 A
